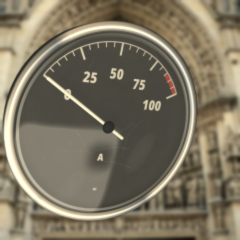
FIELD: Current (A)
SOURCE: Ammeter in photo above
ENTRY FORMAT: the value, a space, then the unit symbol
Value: 0 A
